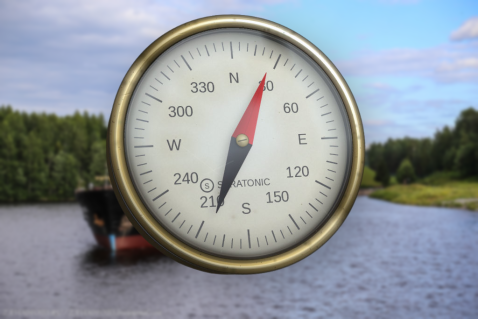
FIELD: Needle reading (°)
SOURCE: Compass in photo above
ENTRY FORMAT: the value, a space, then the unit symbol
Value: 25 °
